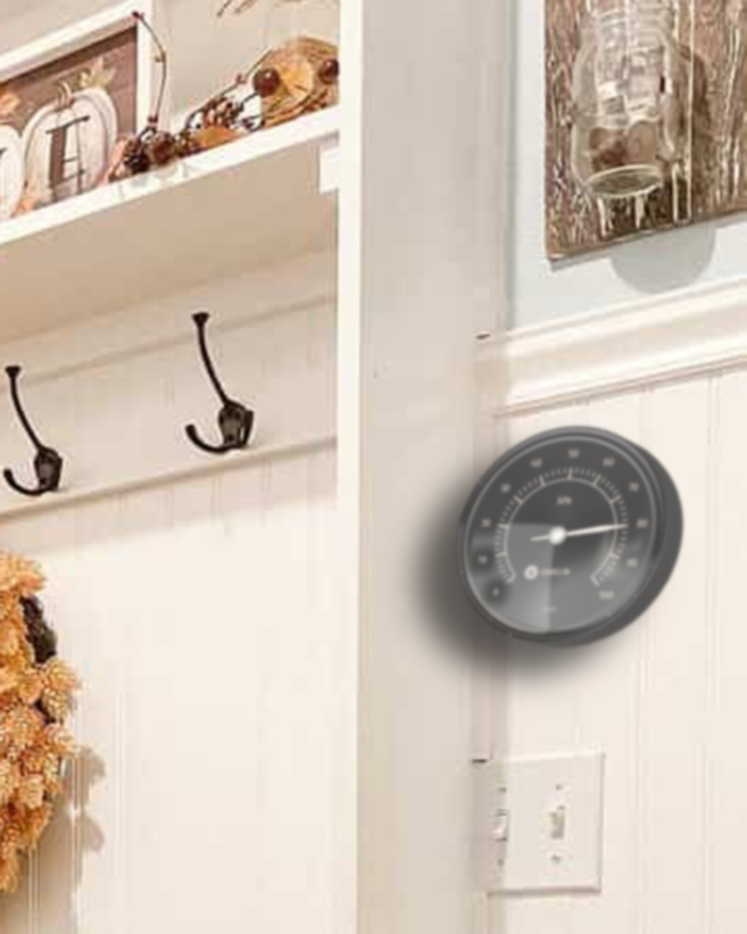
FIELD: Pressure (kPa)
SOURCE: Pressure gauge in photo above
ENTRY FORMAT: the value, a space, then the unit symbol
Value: 80 kPa
